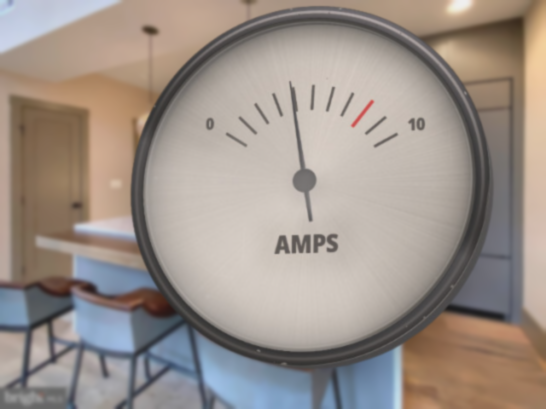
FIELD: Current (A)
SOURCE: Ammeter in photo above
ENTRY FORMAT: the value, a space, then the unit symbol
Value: 4 A
